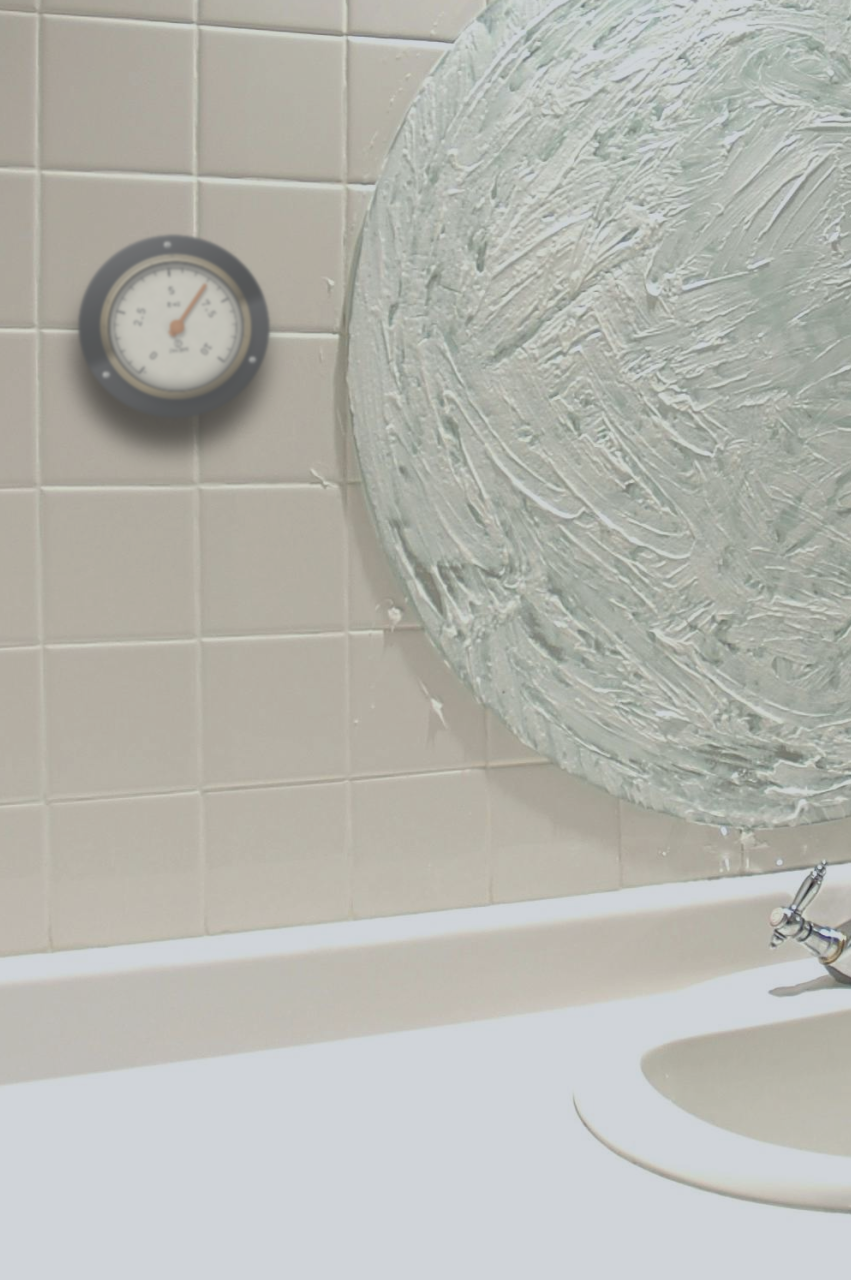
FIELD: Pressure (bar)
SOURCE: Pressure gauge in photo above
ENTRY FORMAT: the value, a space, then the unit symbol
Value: 6.5 bar
